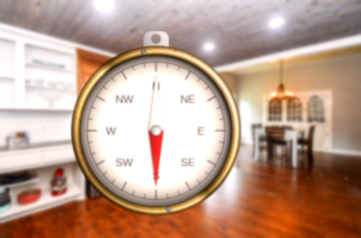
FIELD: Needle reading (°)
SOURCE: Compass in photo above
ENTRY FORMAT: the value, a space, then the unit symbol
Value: 180 °
